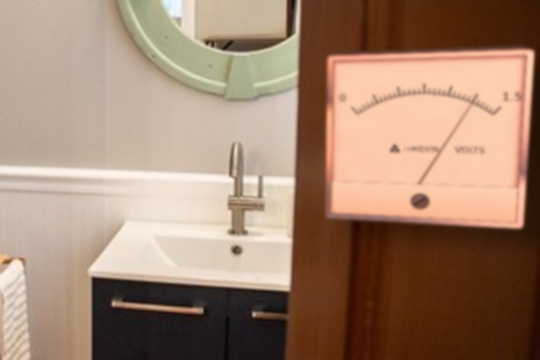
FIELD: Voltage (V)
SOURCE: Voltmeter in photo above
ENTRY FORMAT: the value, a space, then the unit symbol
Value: 1.25 V
